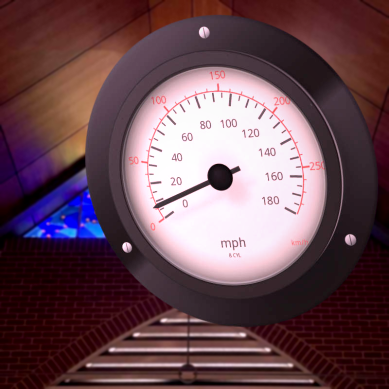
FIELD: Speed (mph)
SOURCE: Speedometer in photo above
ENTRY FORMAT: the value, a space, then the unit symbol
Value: 7.5 mph
